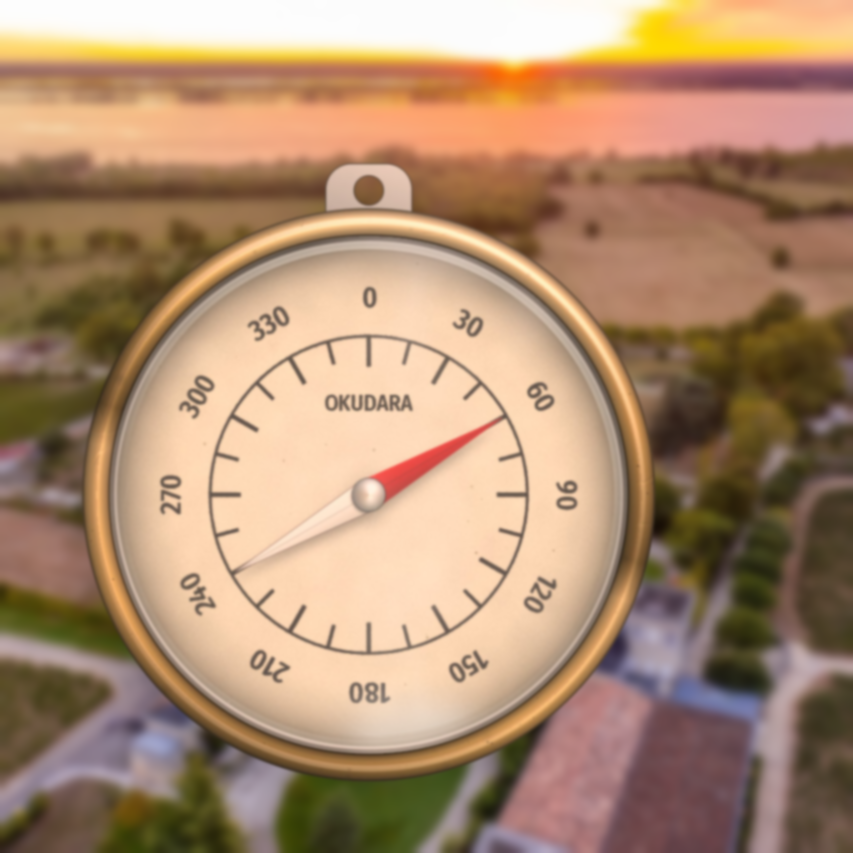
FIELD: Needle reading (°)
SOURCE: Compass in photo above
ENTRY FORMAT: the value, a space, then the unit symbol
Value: 60 °
